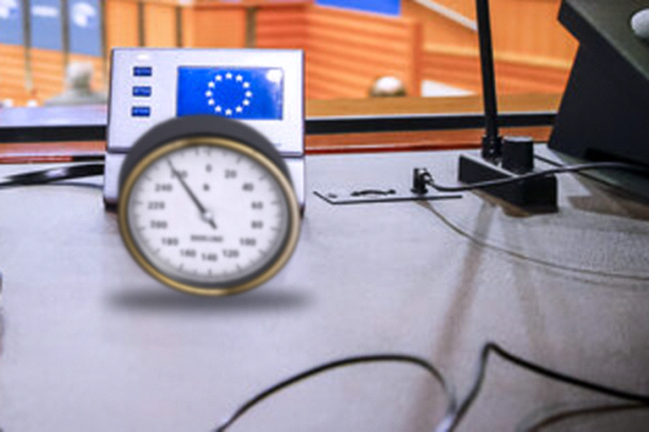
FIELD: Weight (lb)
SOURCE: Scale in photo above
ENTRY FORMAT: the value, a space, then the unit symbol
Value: 260 lb
